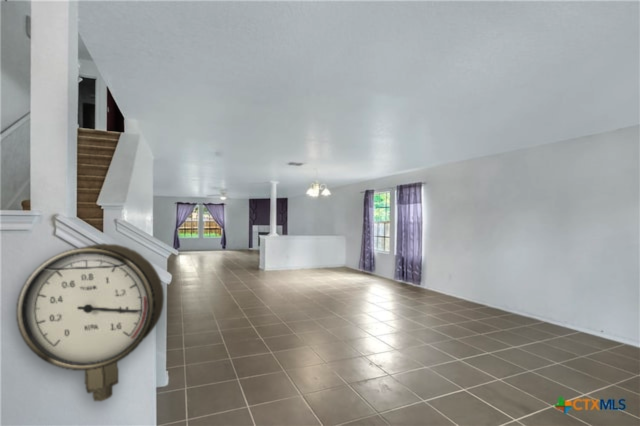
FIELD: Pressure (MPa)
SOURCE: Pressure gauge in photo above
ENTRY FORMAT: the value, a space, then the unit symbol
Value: 1.4 MPa
